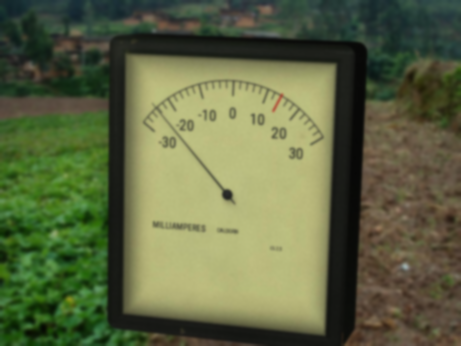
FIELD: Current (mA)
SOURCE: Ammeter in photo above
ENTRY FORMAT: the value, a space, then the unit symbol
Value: -24 mA
